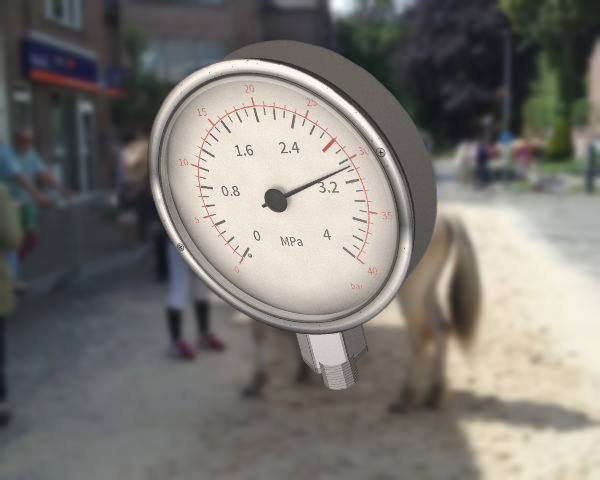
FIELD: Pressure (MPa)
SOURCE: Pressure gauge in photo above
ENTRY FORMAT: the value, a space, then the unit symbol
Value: 3.05 MPa
